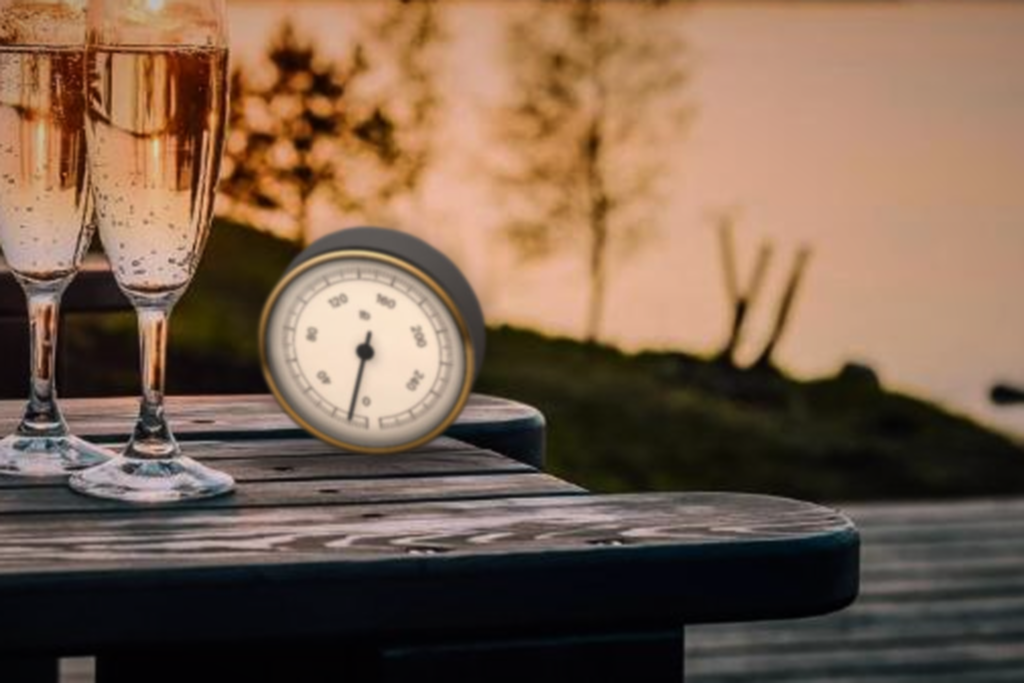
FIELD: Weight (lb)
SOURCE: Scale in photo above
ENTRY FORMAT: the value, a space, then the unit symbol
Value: 10 lb
